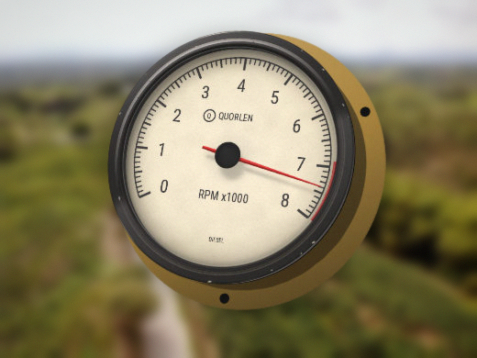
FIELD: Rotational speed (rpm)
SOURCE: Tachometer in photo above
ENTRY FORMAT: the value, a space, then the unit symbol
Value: 7400 rpm
